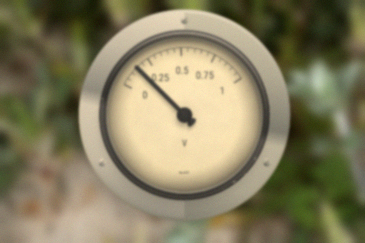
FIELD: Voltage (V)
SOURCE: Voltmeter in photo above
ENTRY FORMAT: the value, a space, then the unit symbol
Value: 0.15 V
